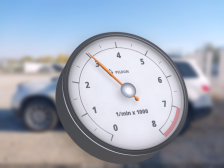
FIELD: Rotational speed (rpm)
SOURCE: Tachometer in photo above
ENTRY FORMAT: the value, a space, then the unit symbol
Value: 3000 rpm
